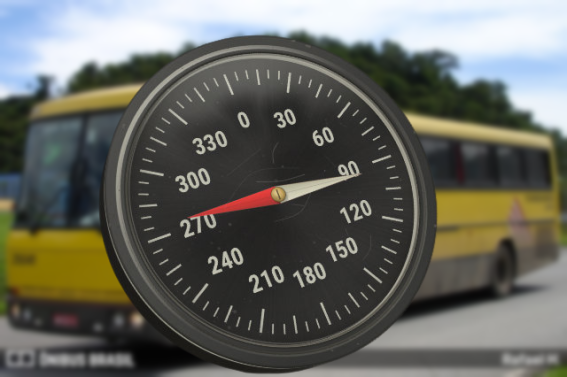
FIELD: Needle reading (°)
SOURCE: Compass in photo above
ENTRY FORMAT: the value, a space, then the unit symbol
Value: 275 °
